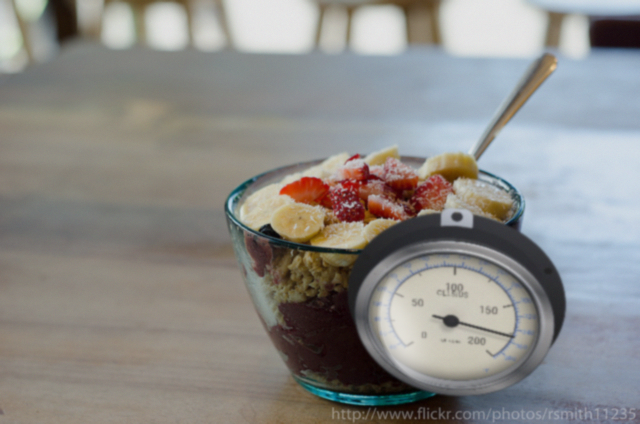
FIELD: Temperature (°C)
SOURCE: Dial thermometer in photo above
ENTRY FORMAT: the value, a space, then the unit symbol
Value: 175 °C
